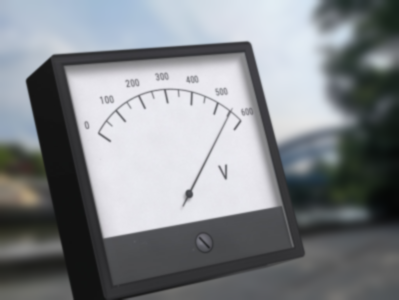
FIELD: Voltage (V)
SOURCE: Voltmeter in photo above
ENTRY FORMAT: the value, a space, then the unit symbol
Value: 550 V
